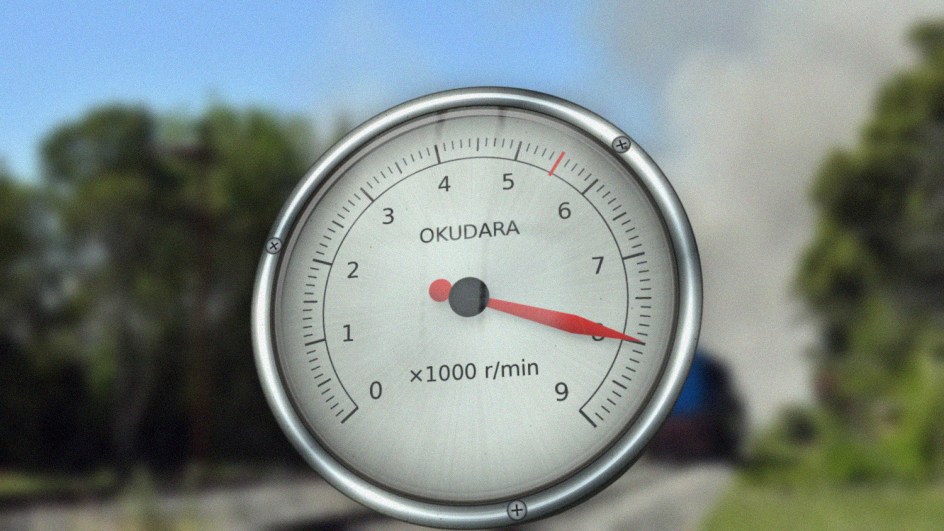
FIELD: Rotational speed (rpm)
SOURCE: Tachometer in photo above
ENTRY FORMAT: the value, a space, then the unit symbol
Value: 8000 rpm
